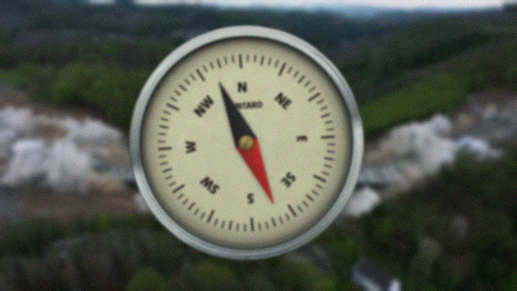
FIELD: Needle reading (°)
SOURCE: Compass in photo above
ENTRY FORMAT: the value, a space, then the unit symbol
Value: 160 °
